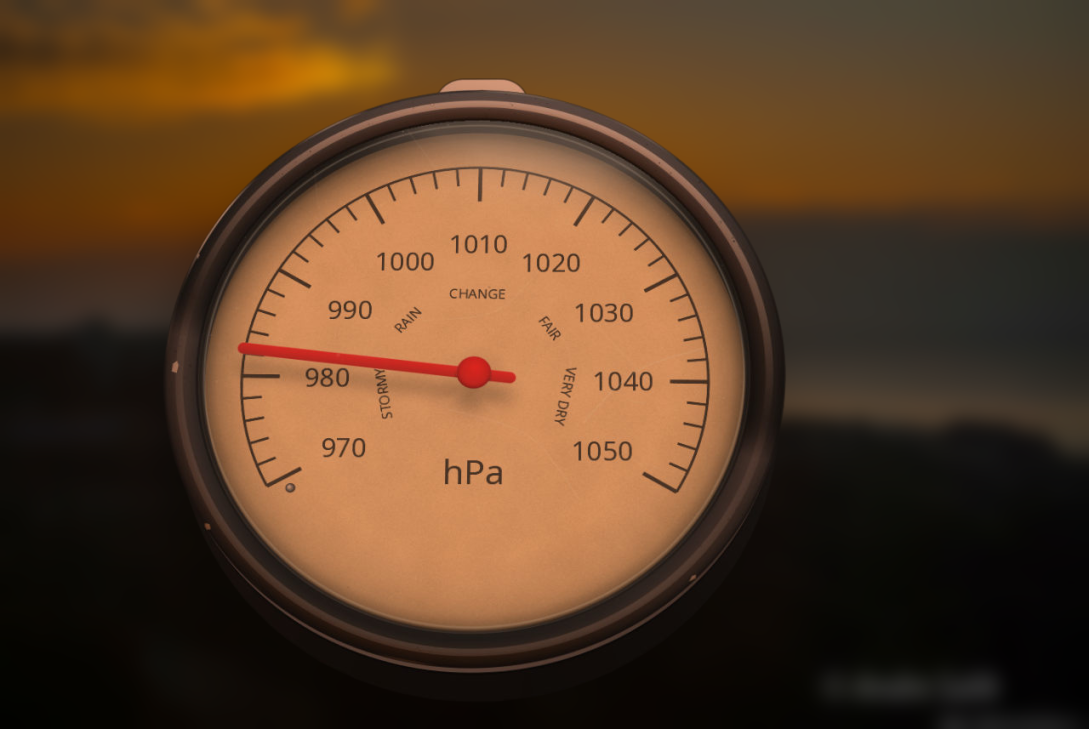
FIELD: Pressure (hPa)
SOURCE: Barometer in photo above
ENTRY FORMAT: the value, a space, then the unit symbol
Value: 982 hPa
